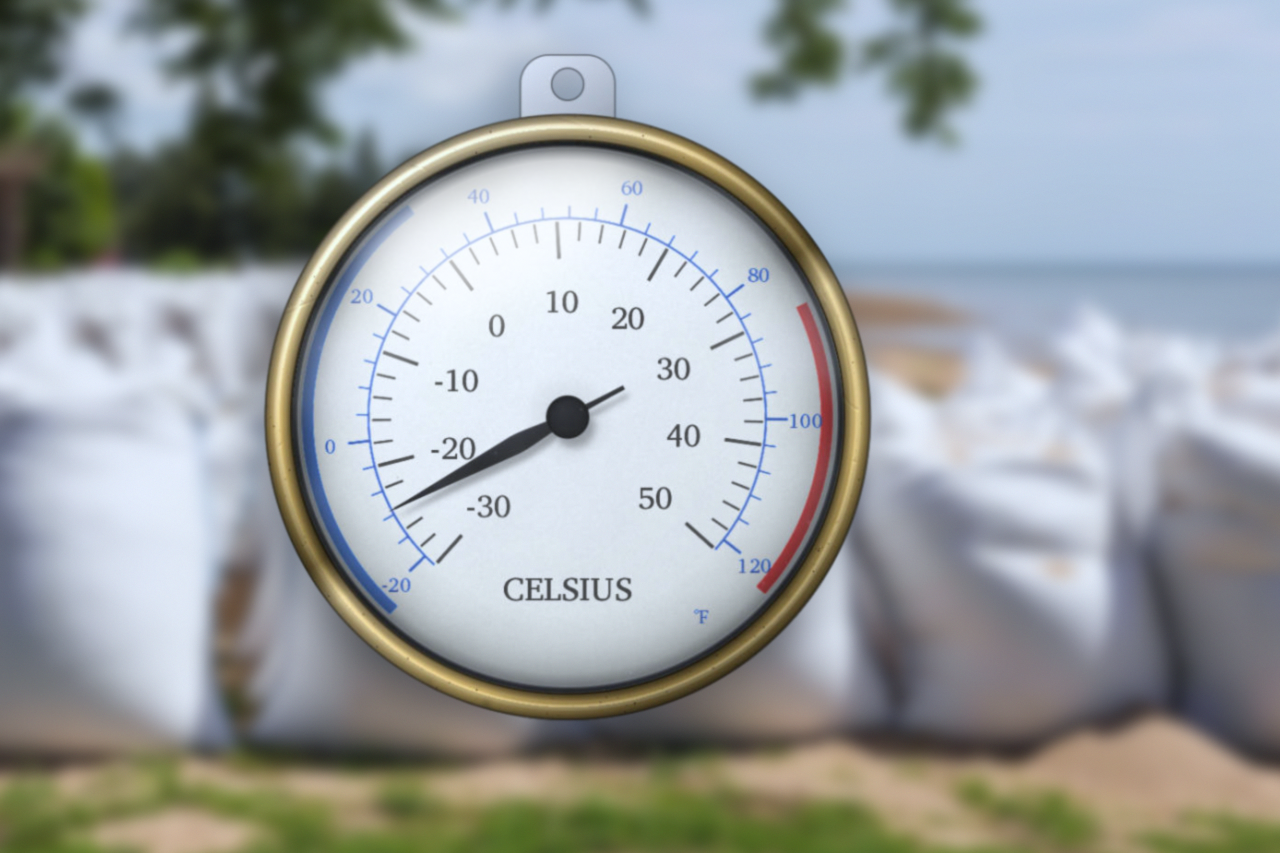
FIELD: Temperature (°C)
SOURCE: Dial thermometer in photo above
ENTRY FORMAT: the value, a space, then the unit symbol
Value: -24 °C
